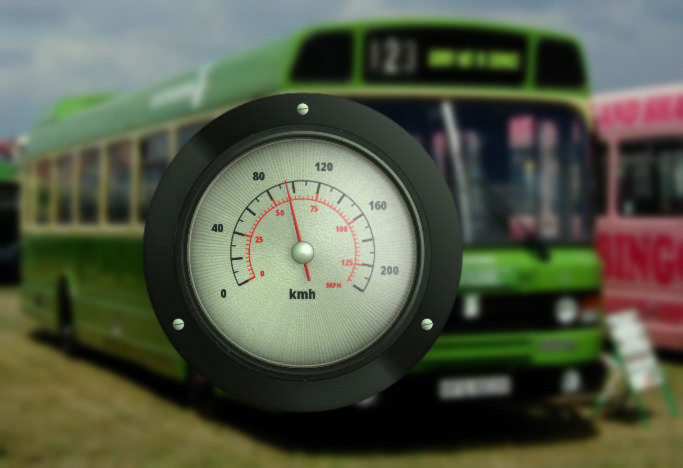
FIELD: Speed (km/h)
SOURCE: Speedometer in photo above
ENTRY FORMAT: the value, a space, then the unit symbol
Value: 95 km/h
